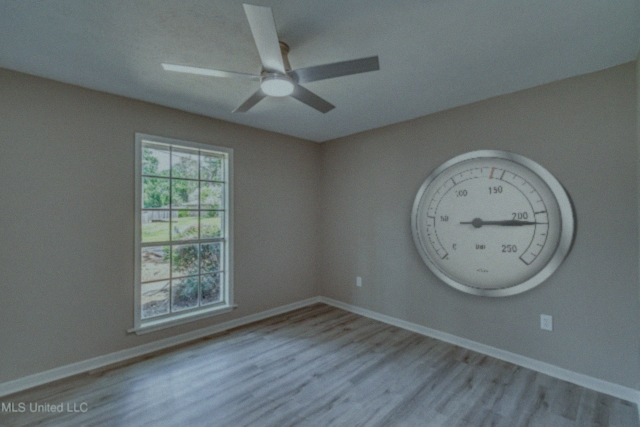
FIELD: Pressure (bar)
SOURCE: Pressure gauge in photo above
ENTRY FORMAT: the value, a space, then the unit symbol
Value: 210 bar
